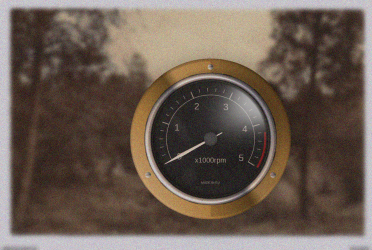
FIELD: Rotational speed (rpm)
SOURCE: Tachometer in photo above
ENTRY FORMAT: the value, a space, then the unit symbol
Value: 0 rpm
